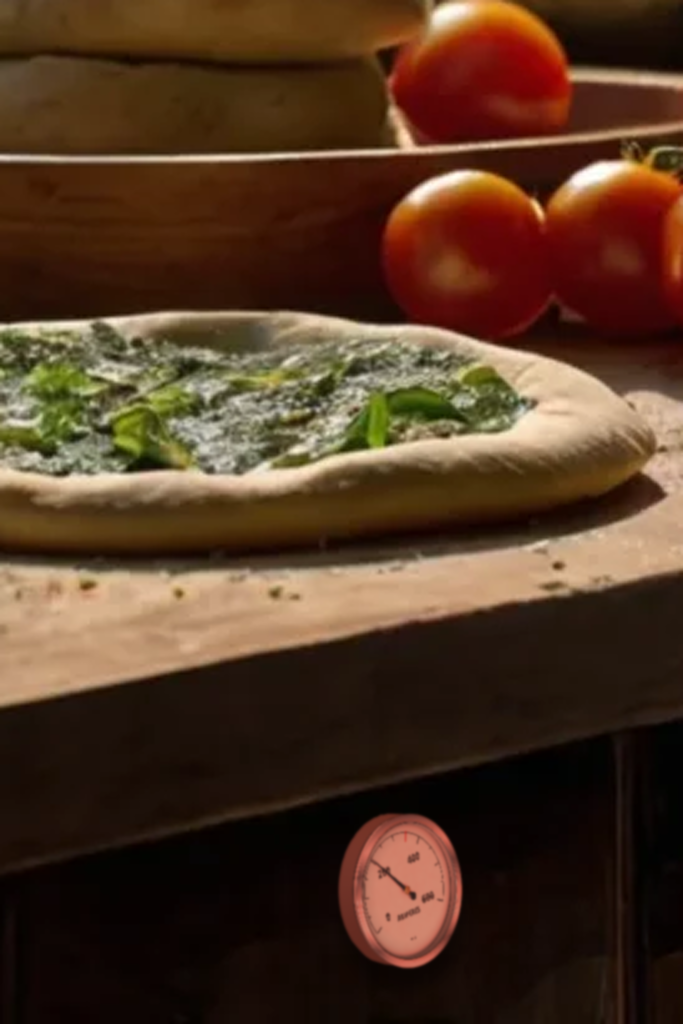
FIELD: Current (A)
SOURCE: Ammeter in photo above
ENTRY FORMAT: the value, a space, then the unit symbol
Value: 200 A
